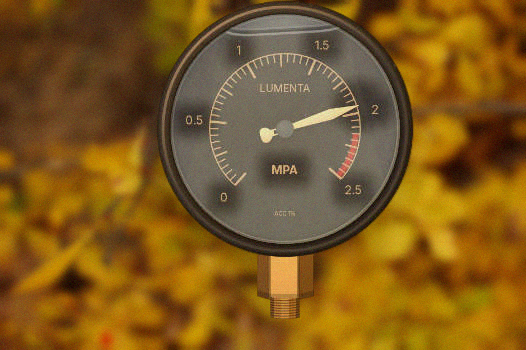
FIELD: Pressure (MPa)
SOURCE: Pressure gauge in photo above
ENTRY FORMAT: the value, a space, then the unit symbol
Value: 1.95 MPa
